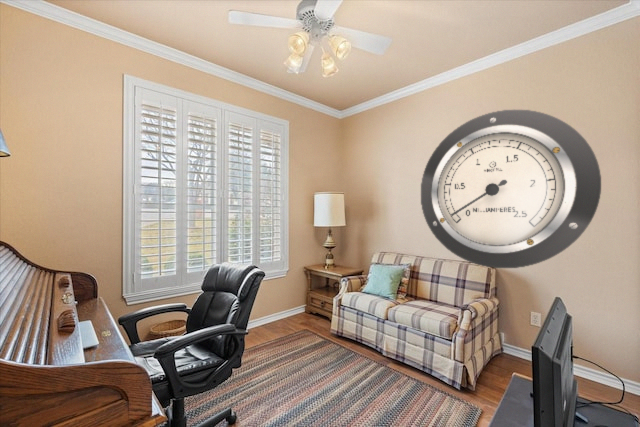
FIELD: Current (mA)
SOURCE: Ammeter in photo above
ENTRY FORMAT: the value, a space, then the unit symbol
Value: 0.1 mA
